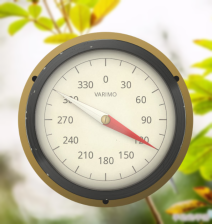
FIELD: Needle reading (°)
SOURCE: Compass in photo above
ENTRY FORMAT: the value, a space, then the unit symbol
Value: 120 °
